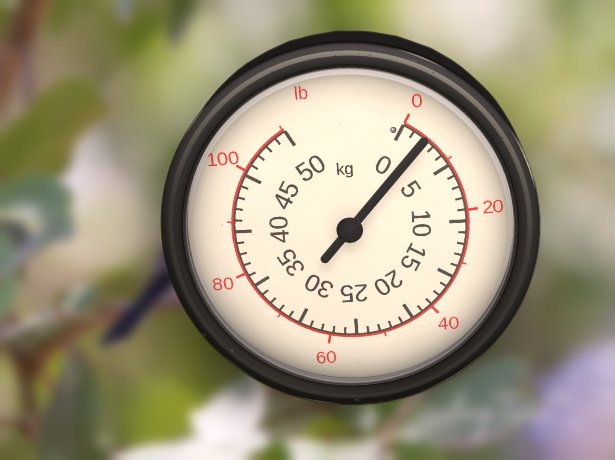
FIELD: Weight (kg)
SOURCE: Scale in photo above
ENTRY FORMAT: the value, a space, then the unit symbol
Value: 2 kg
